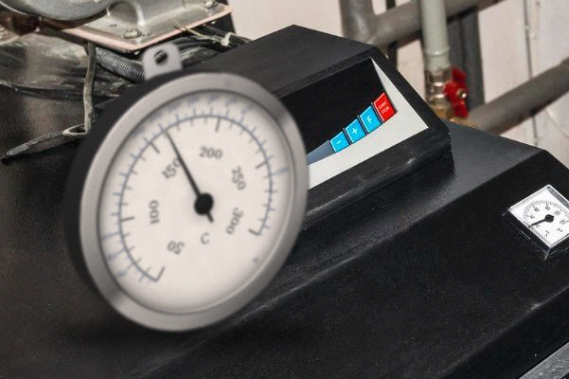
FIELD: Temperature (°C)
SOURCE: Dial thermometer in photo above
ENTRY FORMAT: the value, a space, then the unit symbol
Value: 160 °C
